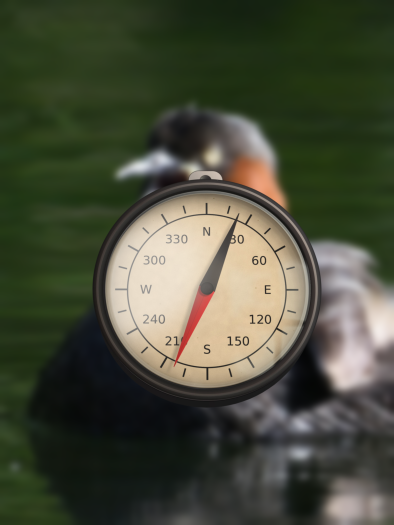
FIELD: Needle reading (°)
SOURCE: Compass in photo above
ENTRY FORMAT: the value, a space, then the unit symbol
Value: 202.5 °
